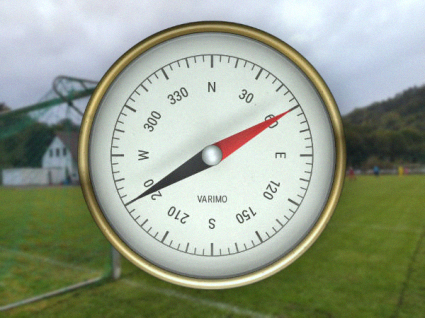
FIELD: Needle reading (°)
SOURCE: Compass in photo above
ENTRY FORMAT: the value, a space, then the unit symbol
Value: 60 °
